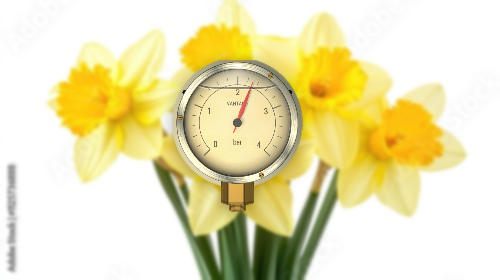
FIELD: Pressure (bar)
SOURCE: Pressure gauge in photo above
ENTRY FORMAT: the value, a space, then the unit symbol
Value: 2.3 bar
